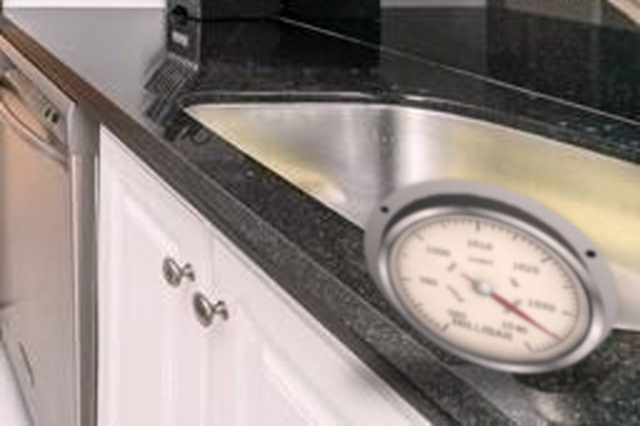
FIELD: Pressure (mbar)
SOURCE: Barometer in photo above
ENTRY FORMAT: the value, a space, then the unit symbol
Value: 1035 mbar
